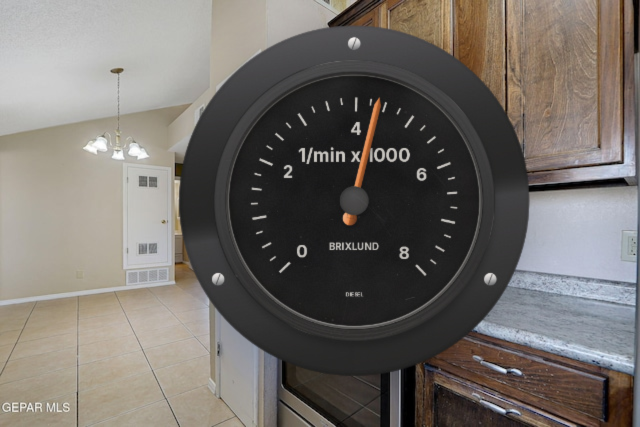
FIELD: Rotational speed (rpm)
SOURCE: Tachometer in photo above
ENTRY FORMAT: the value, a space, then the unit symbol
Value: 4375 rpm
